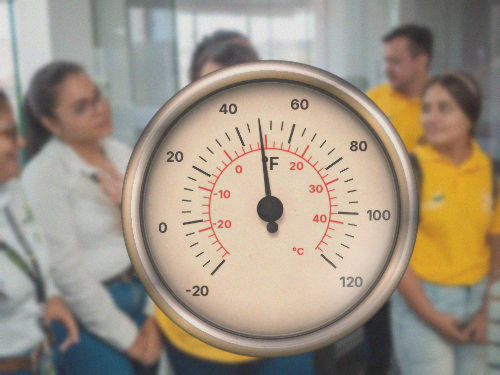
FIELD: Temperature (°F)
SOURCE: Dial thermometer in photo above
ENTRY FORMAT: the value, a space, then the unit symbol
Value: 48 °F
